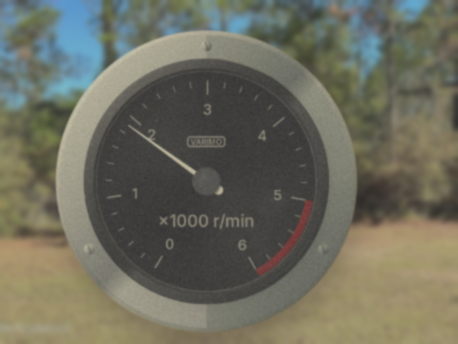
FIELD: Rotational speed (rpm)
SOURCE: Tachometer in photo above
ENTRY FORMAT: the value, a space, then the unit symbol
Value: 1900 rpm
